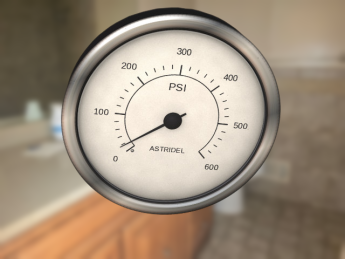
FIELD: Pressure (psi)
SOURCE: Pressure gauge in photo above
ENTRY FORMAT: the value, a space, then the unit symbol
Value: 20 psi
